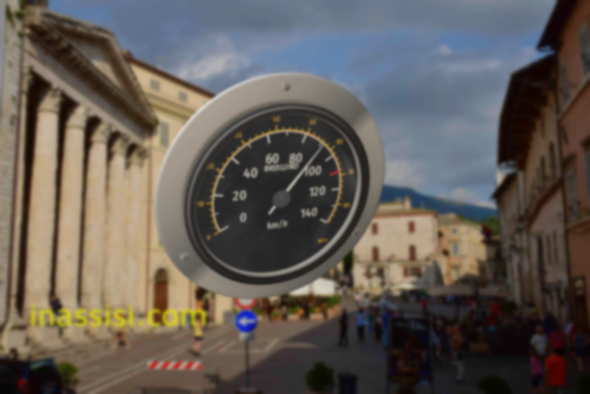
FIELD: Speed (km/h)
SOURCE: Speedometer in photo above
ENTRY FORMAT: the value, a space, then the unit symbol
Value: 90 km/h
